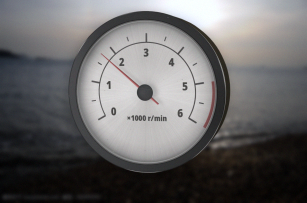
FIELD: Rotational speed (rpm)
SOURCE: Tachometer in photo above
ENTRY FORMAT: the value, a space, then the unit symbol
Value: 1750 rpm
